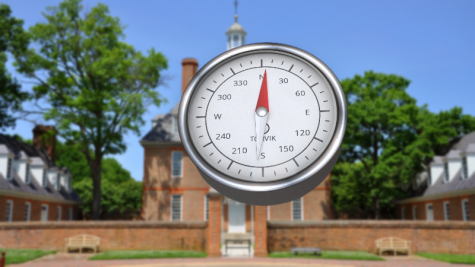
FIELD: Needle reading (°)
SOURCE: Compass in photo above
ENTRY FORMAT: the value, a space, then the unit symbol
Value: 5 °
